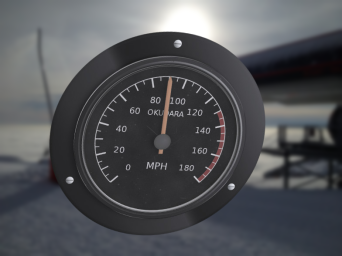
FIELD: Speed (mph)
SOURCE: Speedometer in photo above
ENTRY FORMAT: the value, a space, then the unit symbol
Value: 90 mph
